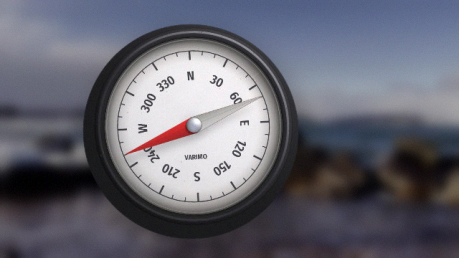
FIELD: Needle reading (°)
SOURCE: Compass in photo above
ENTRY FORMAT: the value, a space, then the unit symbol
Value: 250 °
